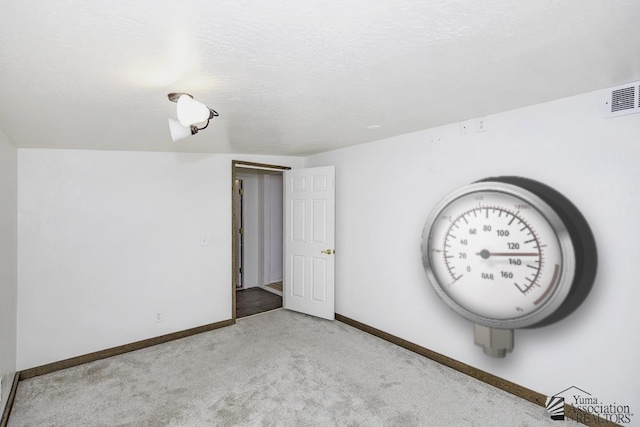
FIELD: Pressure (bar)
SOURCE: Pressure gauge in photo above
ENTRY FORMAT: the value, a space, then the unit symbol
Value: 130 bar
